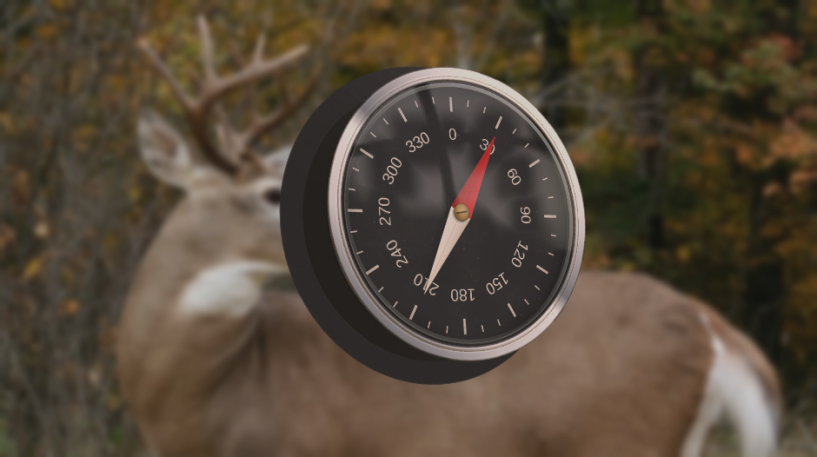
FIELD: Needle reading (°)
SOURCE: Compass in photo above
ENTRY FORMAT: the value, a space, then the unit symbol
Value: 30 °
